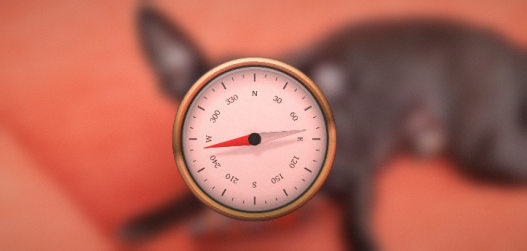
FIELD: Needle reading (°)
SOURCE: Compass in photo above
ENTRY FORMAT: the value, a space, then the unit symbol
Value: 260 °
